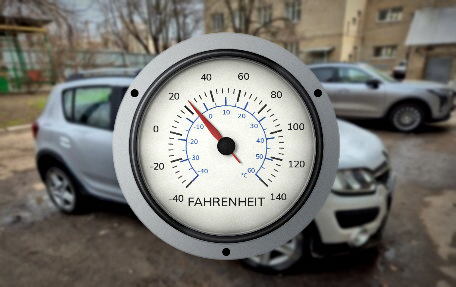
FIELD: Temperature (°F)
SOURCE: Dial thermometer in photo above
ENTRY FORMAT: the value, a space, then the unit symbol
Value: 24 °F
